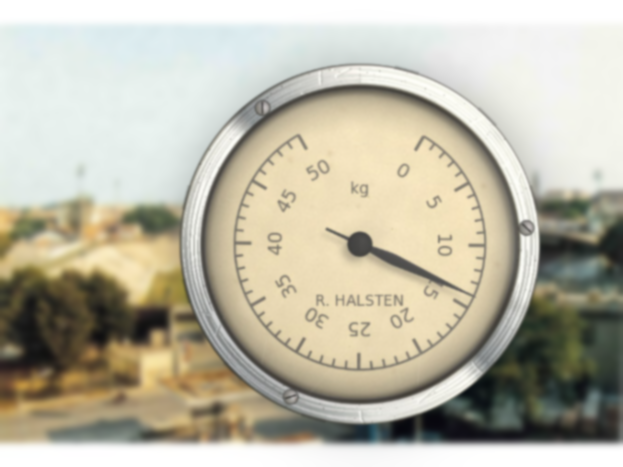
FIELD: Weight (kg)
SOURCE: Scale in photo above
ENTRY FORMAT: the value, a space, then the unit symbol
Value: 14 kg
